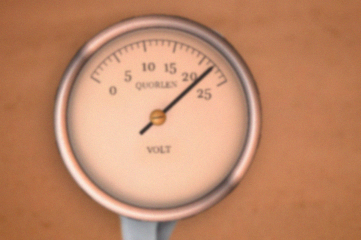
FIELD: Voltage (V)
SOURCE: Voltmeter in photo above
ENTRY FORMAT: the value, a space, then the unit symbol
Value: 22 V
